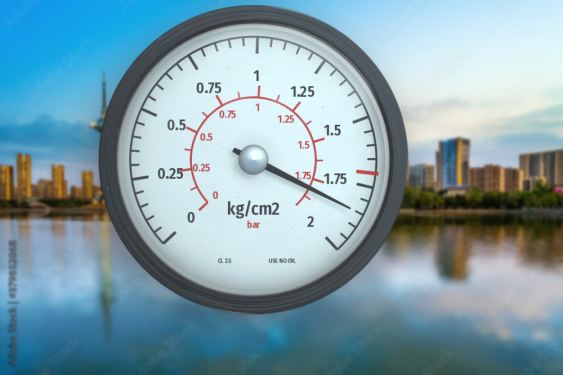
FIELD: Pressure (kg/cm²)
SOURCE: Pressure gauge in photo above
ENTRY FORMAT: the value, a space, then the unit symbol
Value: 1.85 kg/cm²
